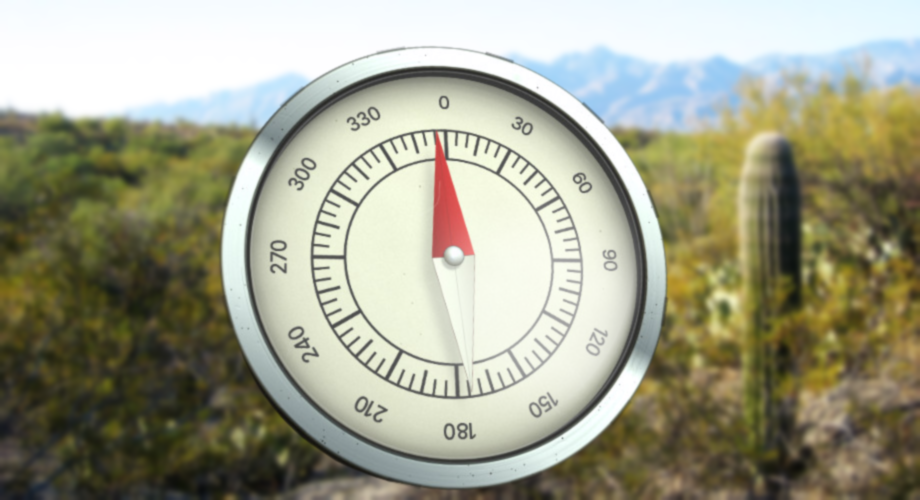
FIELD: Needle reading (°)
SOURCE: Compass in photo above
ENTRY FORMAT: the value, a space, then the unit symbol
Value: 355 °
